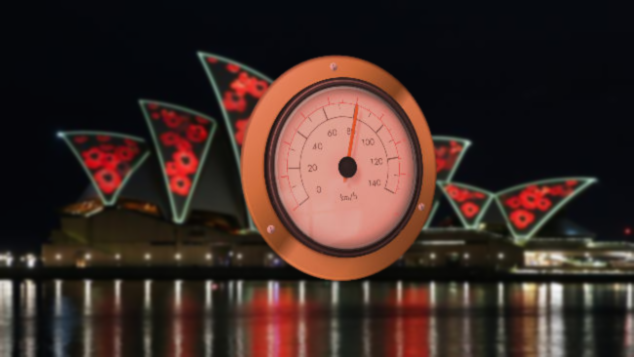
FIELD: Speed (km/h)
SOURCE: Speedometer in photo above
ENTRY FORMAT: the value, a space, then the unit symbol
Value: 80 km/h
